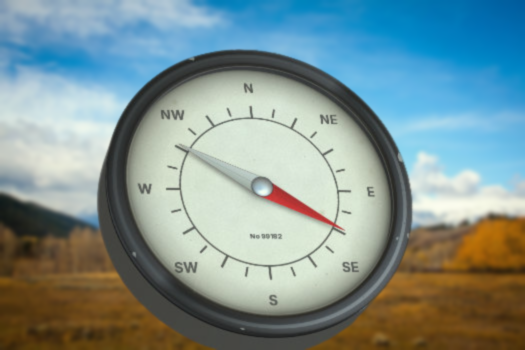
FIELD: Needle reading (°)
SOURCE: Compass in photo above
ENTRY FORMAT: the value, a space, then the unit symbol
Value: 120 °
